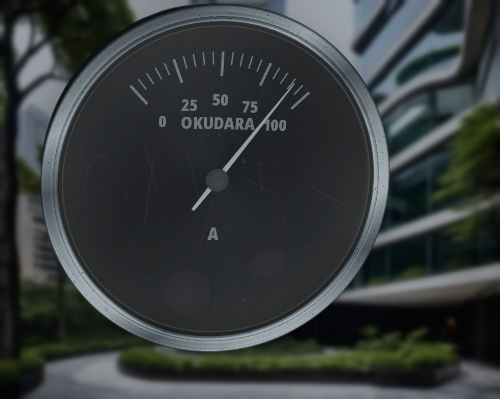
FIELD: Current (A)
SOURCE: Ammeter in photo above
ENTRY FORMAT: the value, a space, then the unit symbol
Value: 90 A
